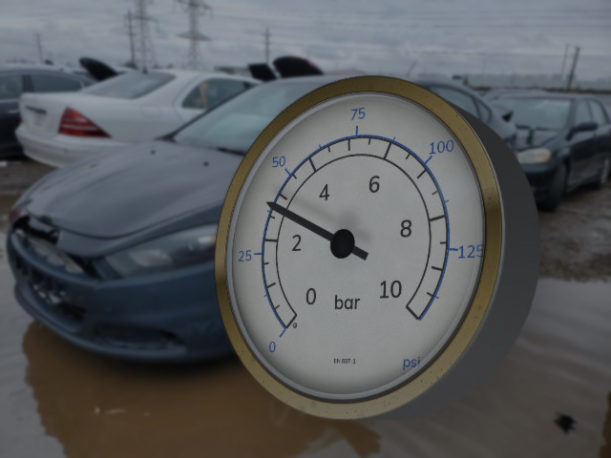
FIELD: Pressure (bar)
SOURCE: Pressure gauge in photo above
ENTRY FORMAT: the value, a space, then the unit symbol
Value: 2.75 bar
